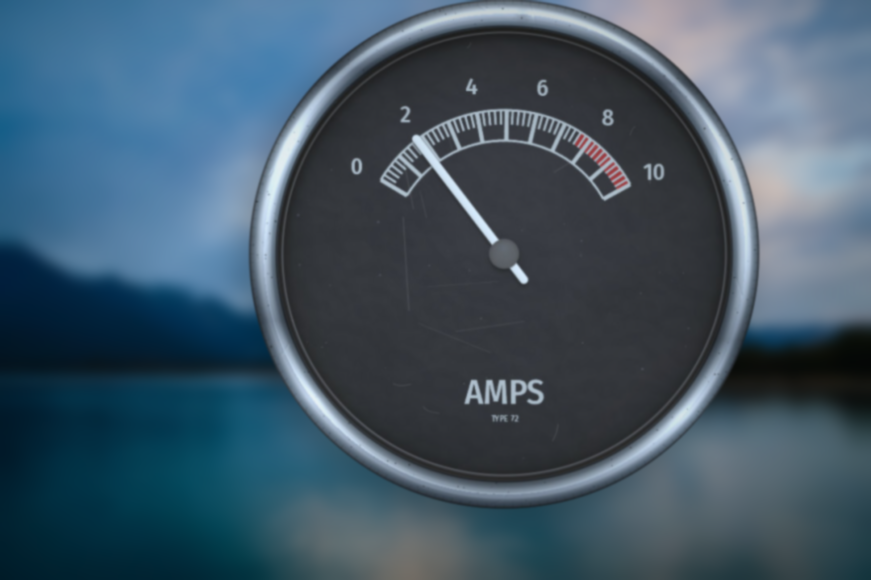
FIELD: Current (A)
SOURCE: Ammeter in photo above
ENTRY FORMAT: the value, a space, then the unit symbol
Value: 1.8 A
